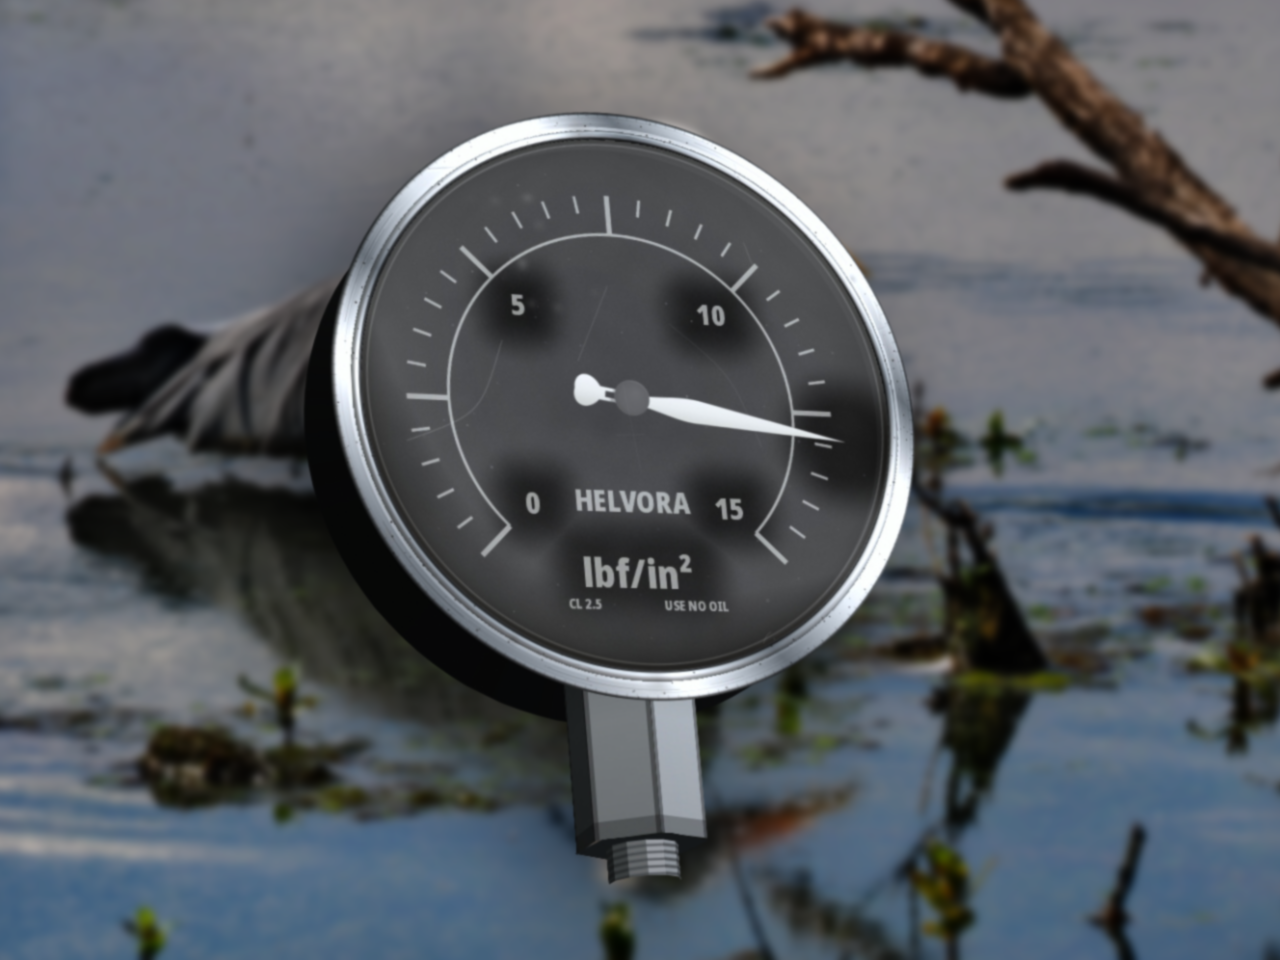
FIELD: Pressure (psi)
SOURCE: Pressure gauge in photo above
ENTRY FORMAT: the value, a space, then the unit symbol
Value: 13 psi
